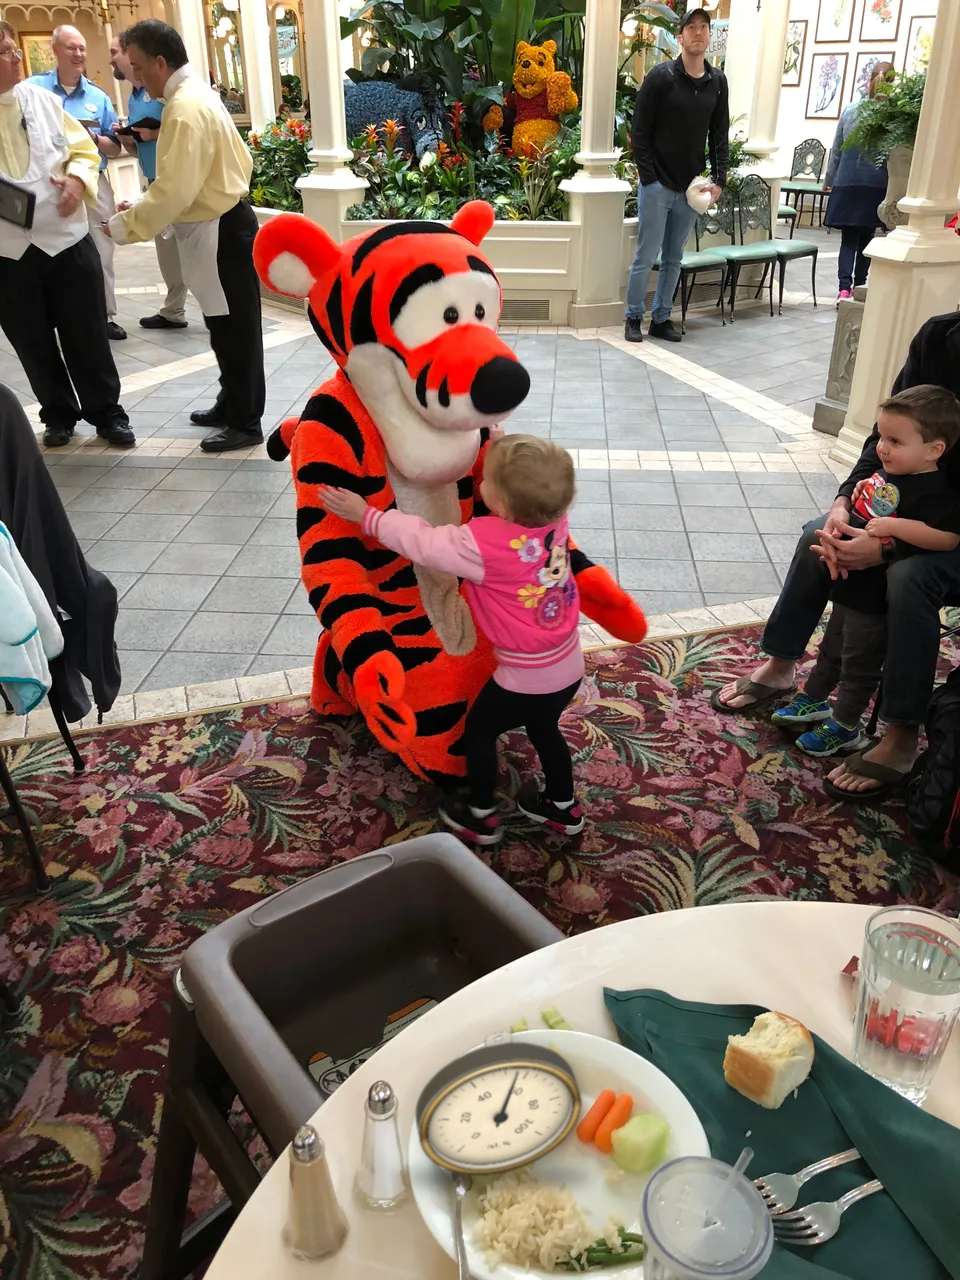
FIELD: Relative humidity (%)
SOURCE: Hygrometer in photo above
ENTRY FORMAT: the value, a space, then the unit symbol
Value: 56 %
